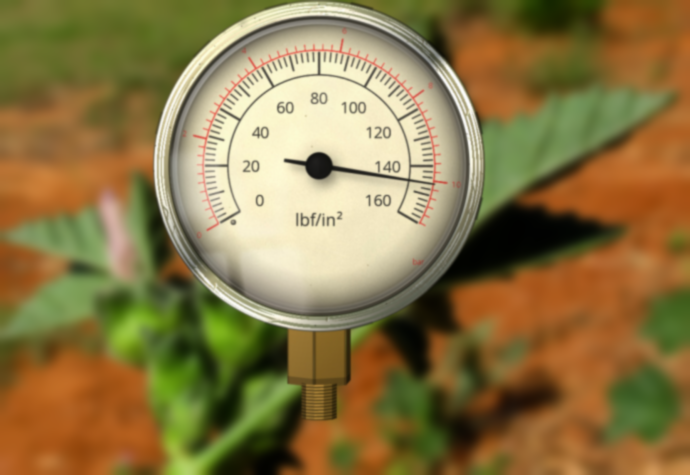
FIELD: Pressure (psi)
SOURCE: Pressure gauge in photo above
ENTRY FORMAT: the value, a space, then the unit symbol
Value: 146 psi
